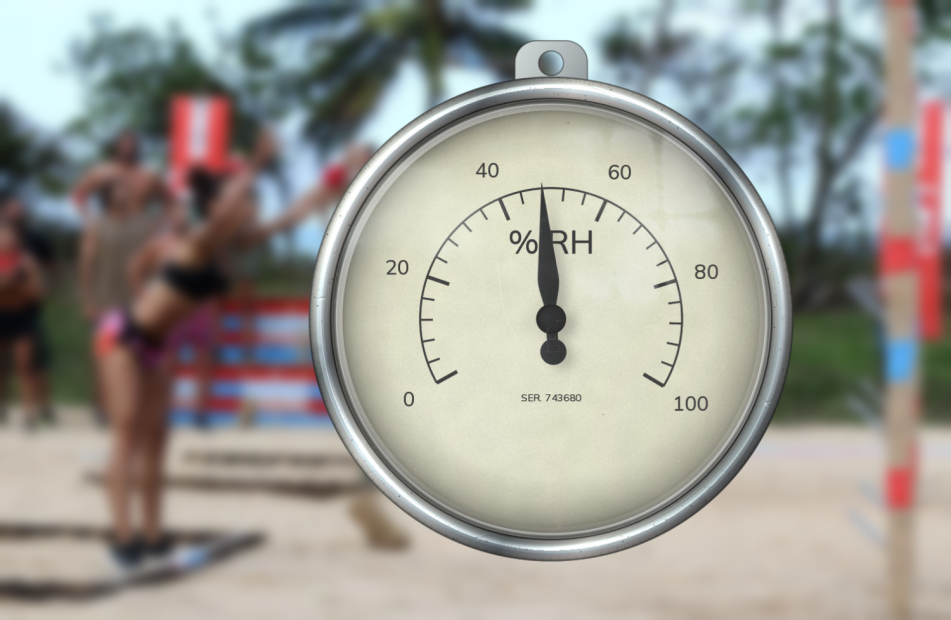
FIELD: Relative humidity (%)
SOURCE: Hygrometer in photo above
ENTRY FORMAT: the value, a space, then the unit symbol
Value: 48 %
